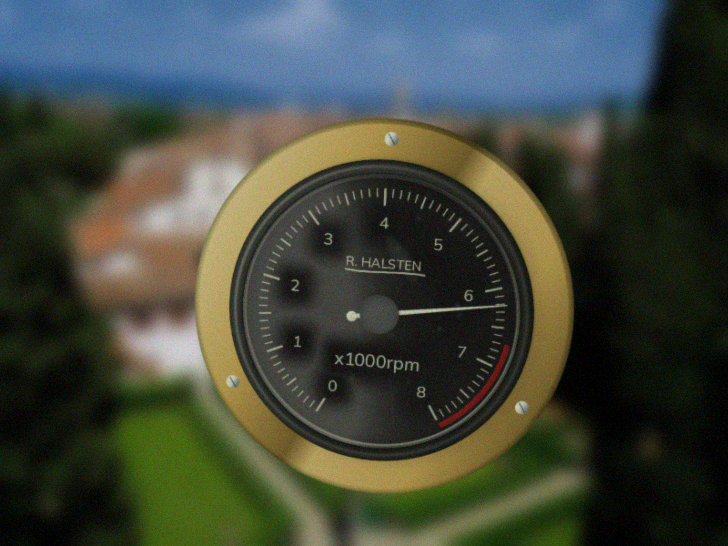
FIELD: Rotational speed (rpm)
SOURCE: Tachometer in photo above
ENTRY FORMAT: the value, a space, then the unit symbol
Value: 6200 rpm
